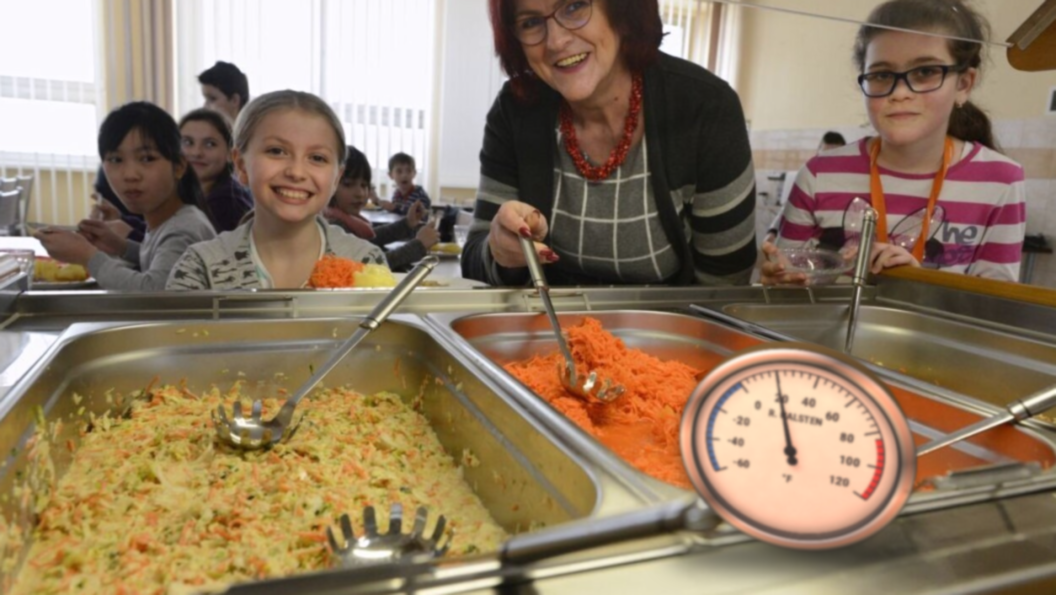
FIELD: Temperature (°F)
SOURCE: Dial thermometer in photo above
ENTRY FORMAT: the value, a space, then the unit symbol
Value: 20 °F
